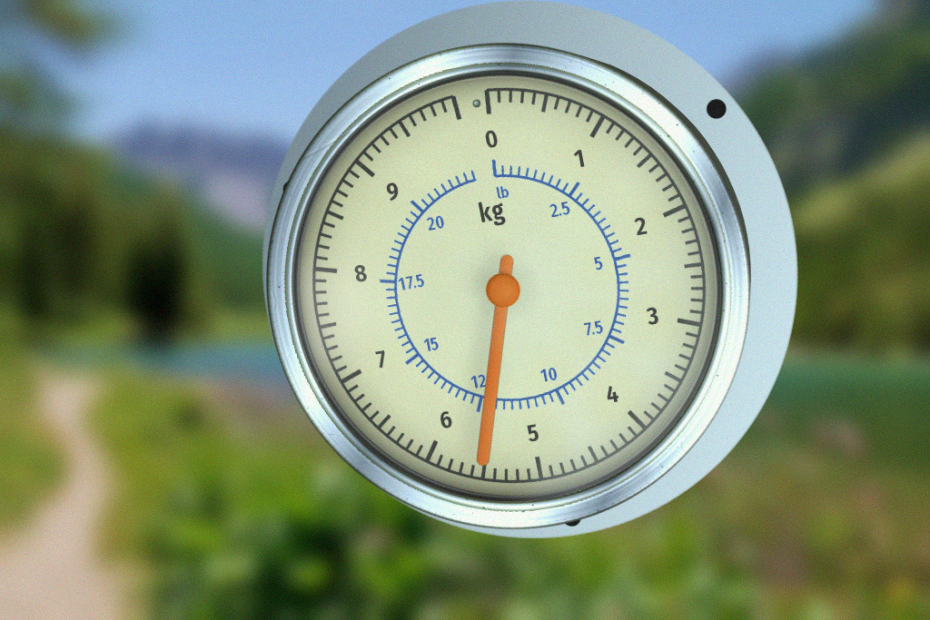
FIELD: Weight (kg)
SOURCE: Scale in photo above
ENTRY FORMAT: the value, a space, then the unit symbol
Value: 5.5 kg
